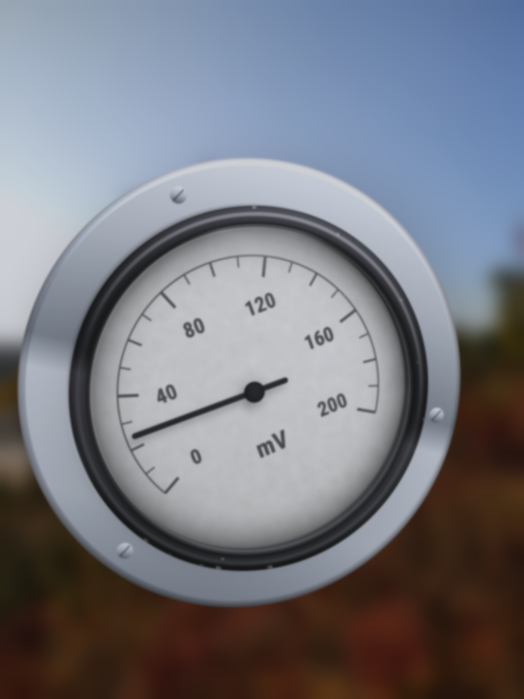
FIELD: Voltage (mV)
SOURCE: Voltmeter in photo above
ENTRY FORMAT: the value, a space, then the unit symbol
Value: 25 mV
